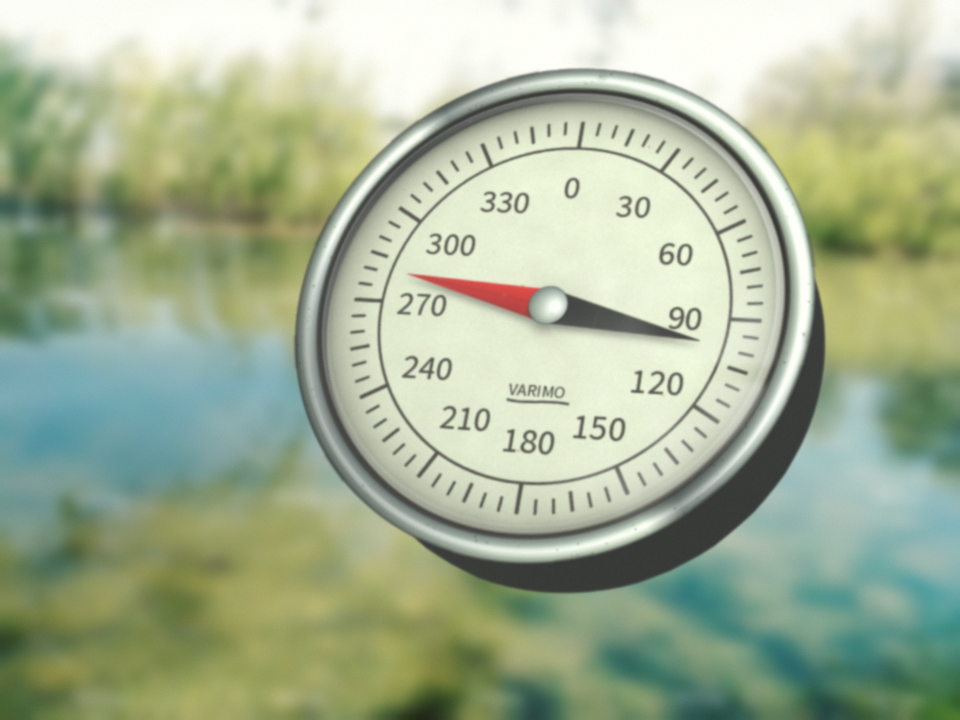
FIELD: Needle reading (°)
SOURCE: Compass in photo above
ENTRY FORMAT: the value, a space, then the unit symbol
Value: 280 °
